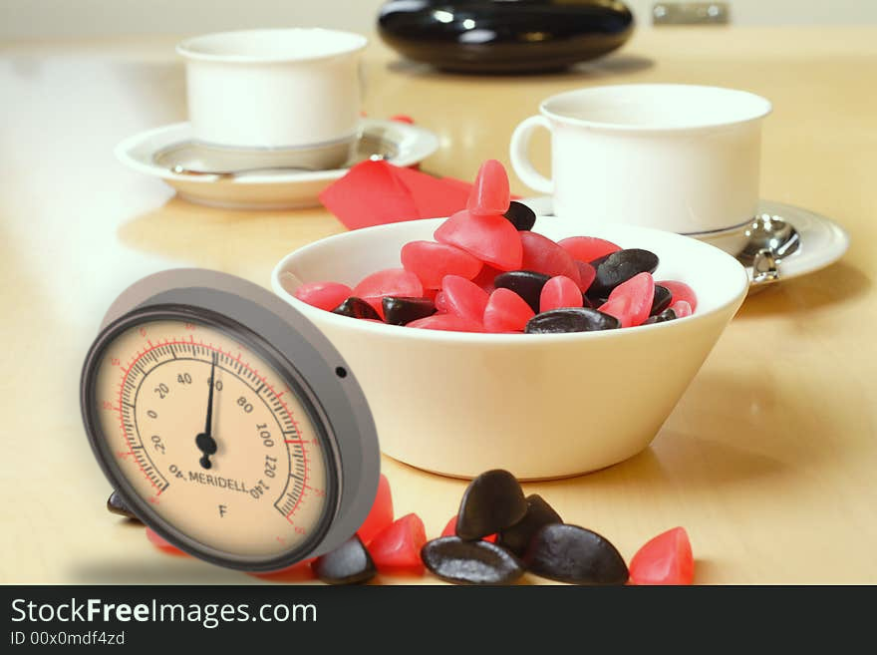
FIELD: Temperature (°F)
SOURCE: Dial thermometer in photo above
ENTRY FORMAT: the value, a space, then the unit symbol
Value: 60 °F
